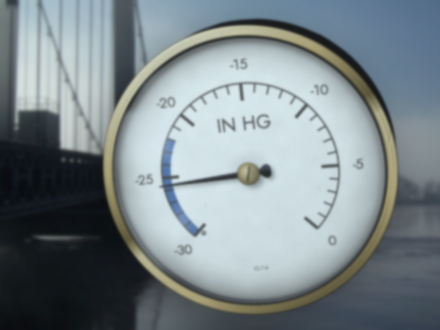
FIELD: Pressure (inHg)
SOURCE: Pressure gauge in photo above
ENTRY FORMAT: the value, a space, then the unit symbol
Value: -25.5 inHg
